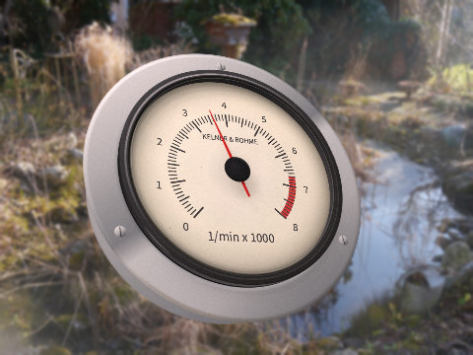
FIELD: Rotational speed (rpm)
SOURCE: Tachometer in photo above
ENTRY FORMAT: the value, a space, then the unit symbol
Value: 3500 rpm
